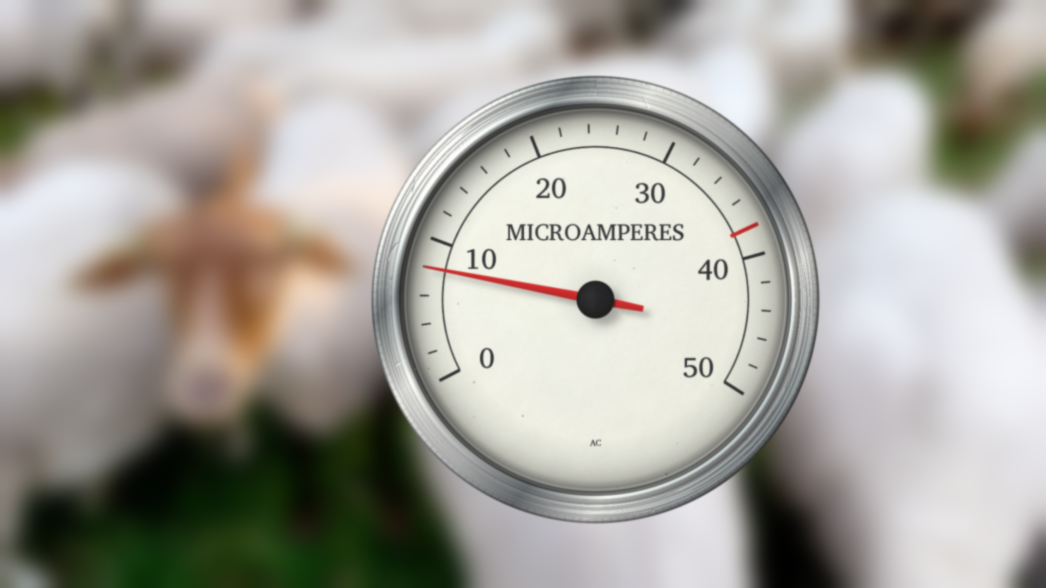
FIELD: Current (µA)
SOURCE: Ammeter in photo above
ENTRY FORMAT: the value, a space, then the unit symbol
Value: 8 µA
